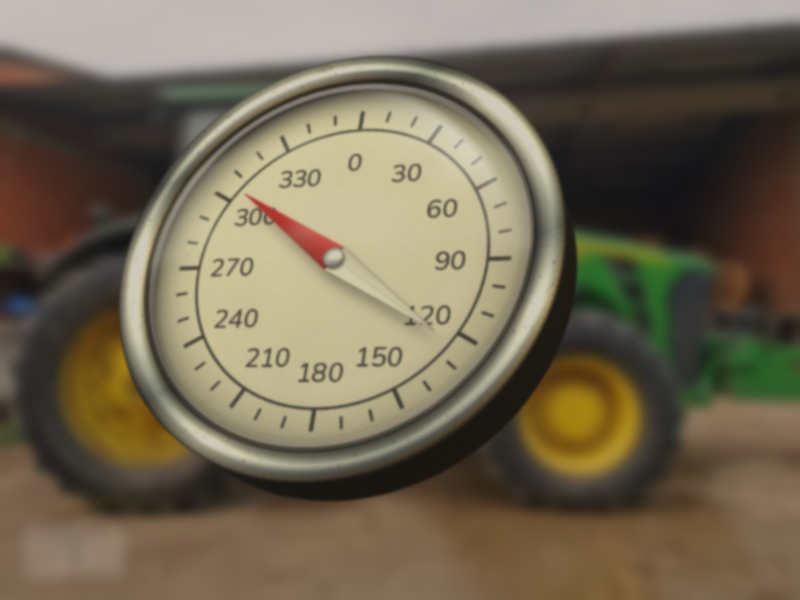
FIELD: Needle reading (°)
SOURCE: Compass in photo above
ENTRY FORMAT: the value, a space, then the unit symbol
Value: 305 °
